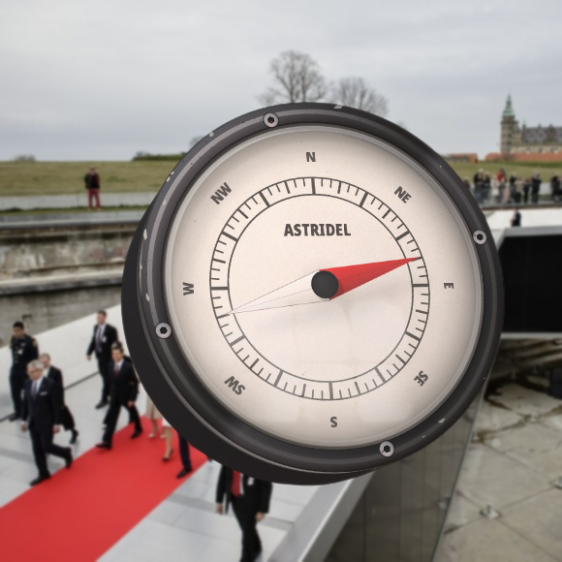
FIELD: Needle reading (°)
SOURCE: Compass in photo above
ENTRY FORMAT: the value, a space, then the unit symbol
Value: 75 °
